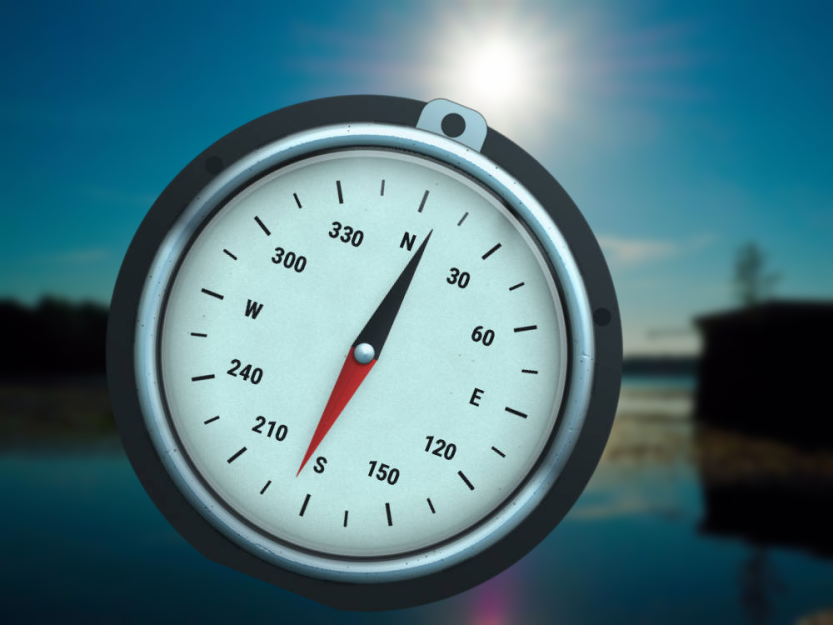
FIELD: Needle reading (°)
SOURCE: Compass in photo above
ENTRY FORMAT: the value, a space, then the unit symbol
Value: 187.5 °
